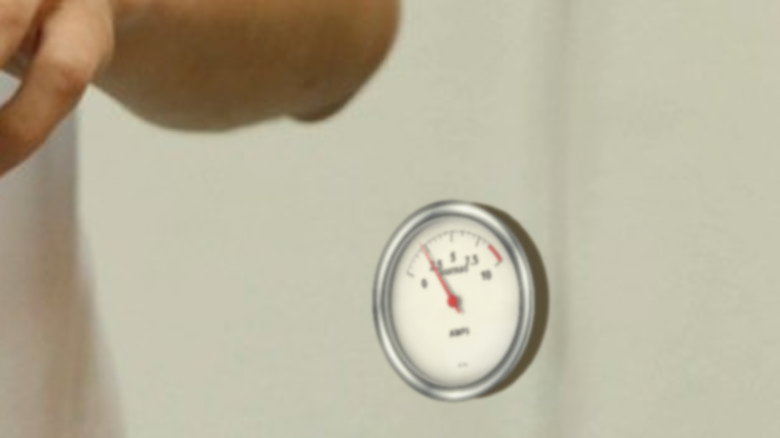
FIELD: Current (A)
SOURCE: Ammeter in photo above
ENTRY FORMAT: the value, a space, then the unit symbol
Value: 2.5 A
